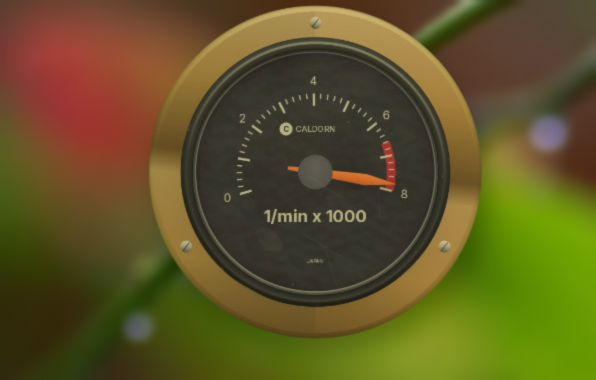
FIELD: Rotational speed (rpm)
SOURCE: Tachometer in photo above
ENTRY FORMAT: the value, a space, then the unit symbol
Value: 7800 rpm
